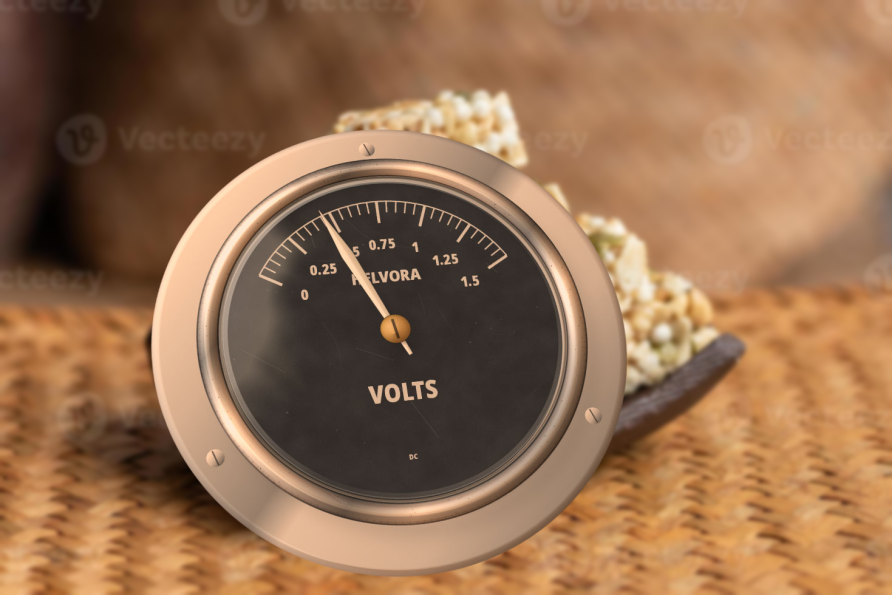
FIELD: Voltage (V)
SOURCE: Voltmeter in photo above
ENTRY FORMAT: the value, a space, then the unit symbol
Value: 0.45 V
